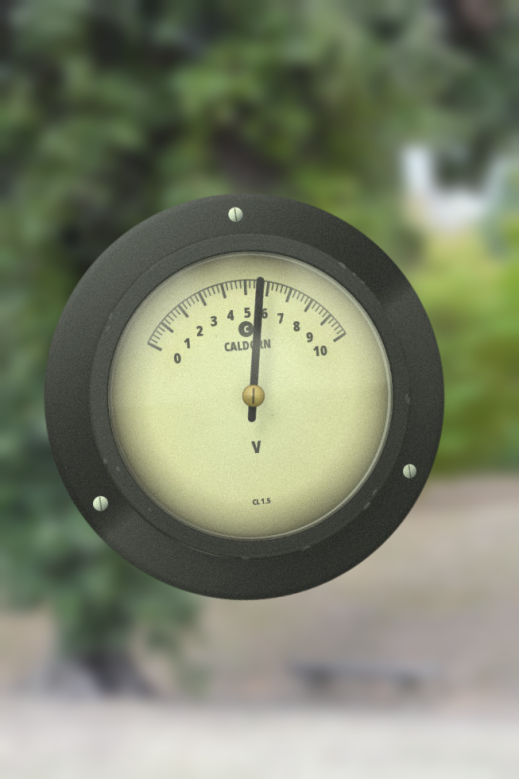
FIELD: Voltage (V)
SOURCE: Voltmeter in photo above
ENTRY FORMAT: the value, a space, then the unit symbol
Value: 5.6 V
